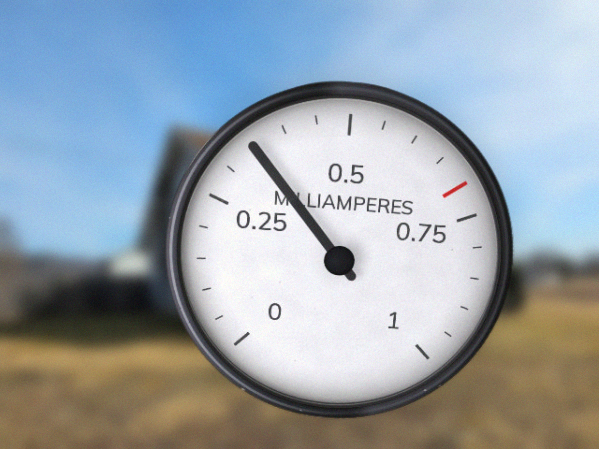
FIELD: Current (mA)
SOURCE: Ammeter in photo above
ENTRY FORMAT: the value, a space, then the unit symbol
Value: 0.35 mA
